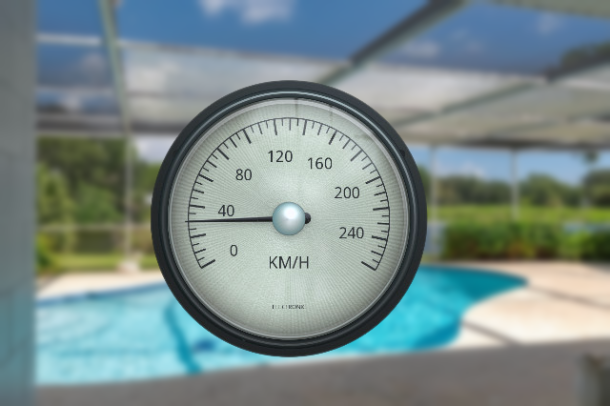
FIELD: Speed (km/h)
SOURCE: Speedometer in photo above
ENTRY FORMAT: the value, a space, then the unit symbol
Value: 30 km/h
